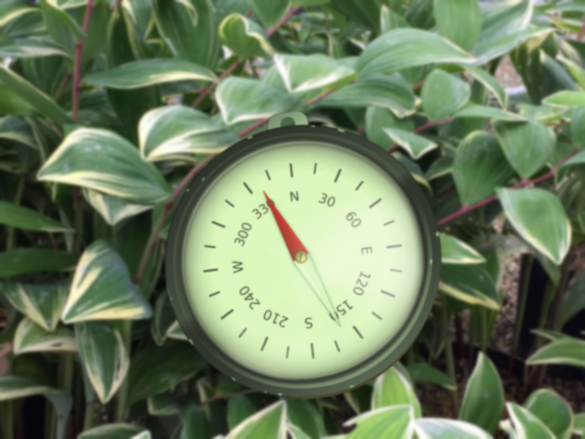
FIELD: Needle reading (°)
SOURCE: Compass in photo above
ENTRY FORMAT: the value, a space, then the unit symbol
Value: 337.5 °
